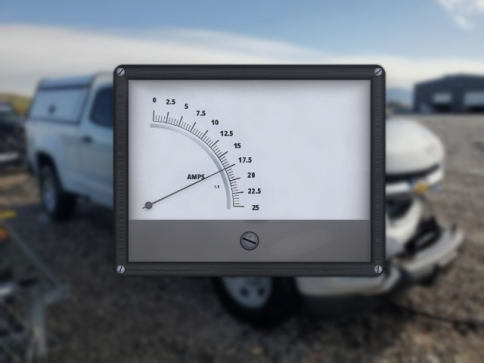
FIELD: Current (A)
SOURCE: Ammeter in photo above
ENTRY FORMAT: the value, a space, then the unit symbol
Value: 17.5 A
